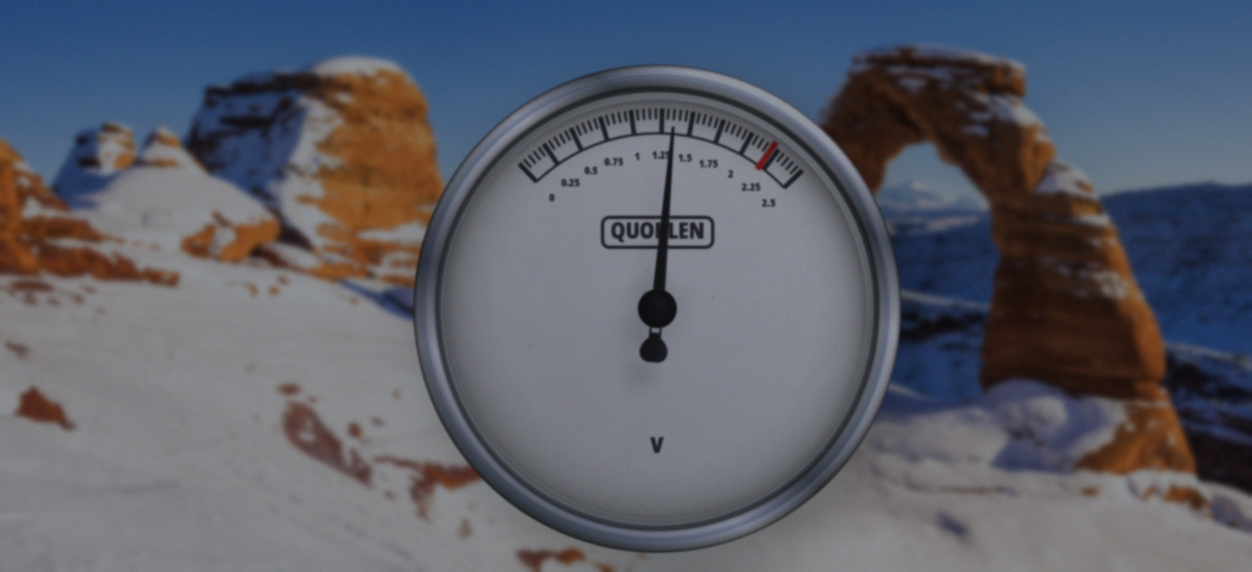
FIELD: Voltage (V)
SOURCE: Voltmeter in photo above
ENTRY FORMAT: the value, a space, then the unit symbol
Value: 1.35 V
